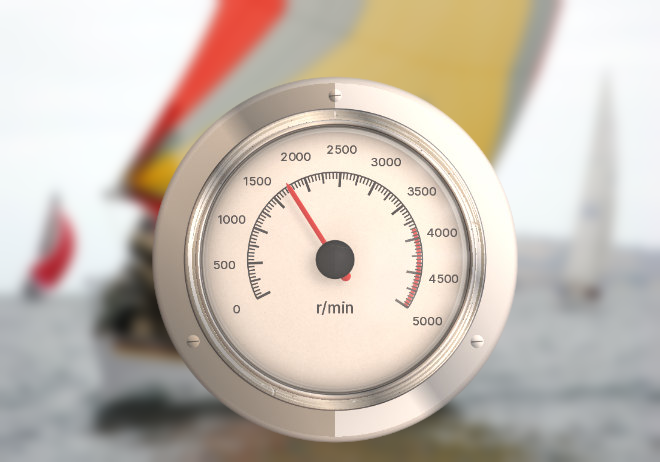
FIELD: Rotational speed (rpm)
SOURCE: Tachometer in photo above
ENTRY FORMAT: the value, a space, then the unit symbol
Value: 1750 rpm
